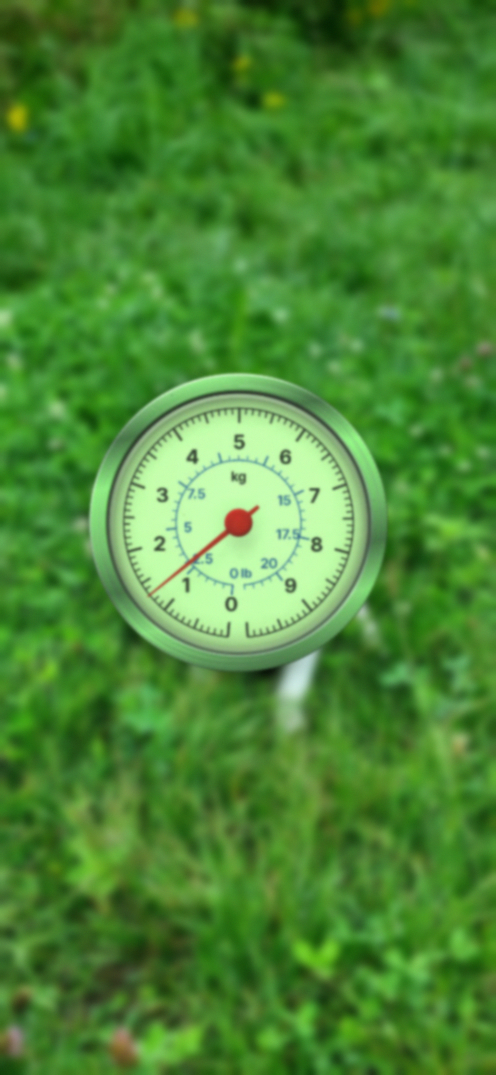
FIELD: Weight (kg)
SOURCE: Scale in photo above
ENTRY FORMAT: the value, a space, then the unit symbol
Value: 1.3 kg
